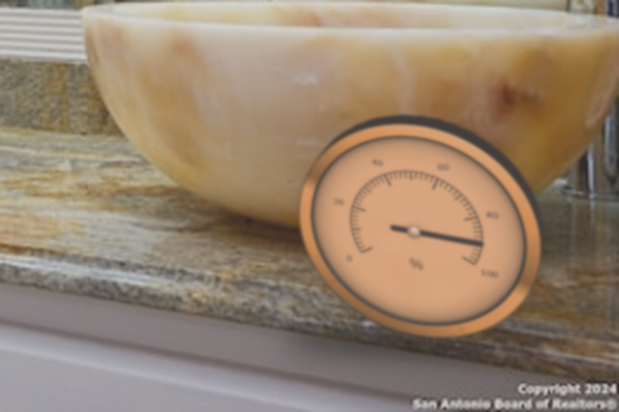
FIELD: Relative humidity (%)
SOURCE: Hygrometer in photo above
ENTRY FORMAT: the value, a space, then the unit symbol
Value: 90 %
